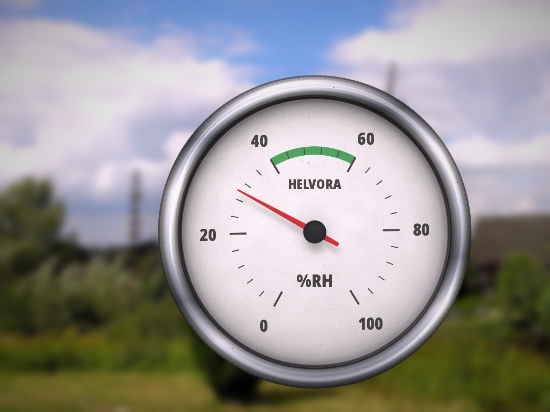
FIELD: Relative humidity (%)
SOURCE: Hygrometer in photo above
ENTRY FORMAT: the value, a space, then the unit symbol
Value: 30 %
